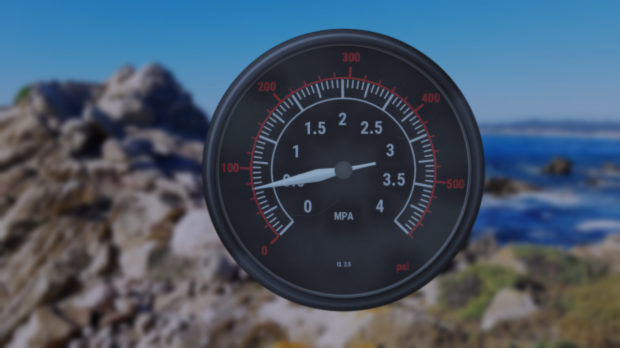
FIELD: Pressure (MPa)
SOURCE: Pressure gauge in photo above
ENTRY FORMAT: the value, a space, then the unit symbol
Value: 0.5 MPa
